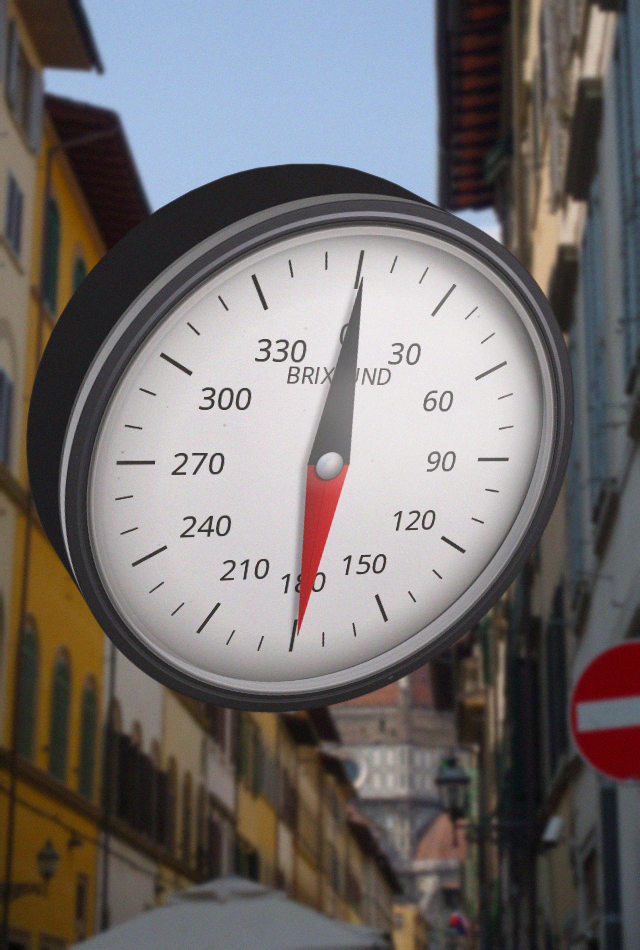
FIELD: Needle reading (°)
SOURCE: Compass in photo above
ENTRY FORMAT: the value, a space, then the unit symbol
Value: 180 °
